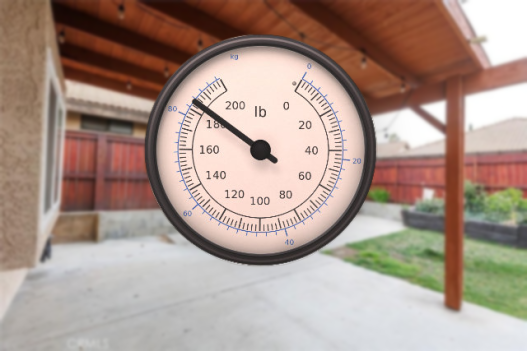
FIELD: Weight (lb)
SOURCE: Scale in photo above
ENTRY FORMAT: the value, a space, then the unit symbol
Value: 184 lb
